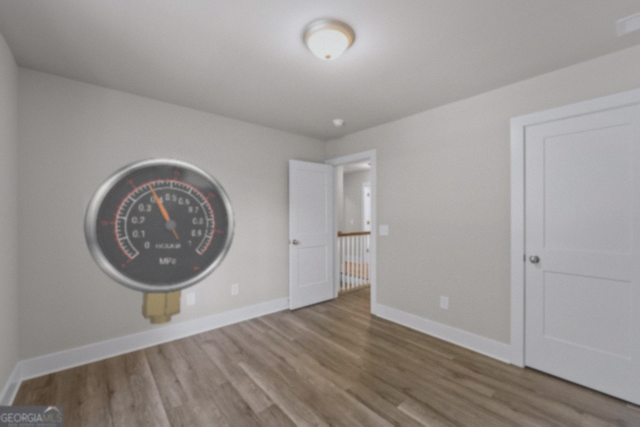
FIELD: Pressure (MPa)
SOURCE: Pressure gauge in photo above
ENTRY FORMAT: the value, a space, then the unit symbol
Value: 0.4 MPa
